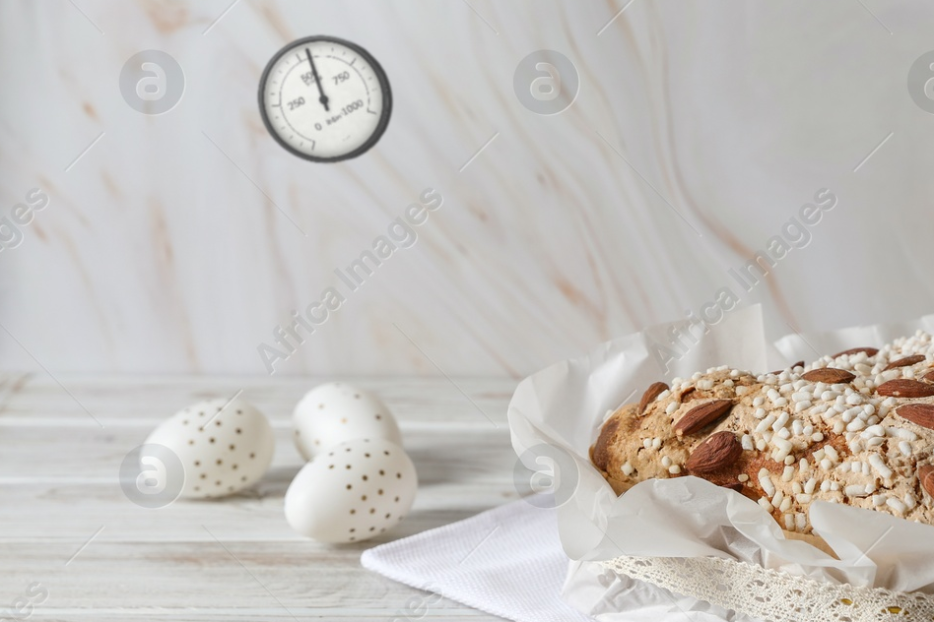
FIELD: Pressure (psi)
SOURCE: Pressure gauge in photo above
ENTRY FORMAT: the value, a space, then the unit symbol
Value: 550 psi
